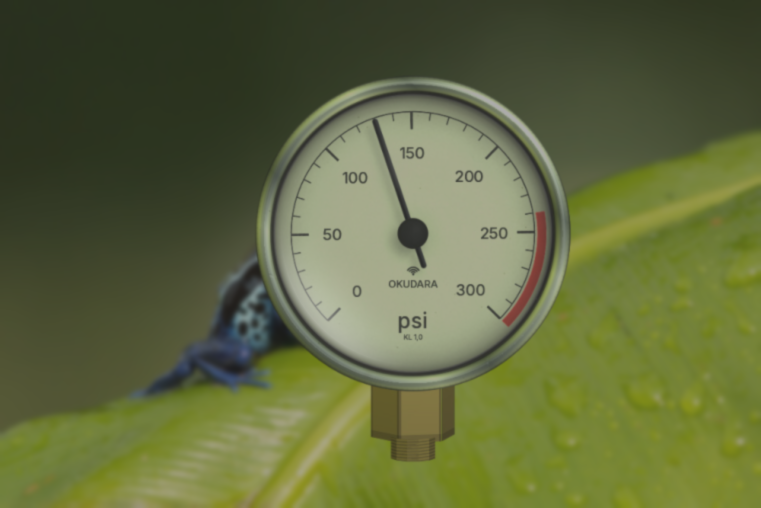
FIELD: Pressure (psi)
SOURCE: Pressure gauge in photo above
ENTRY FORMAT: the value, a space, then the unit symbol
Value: 130 psi
